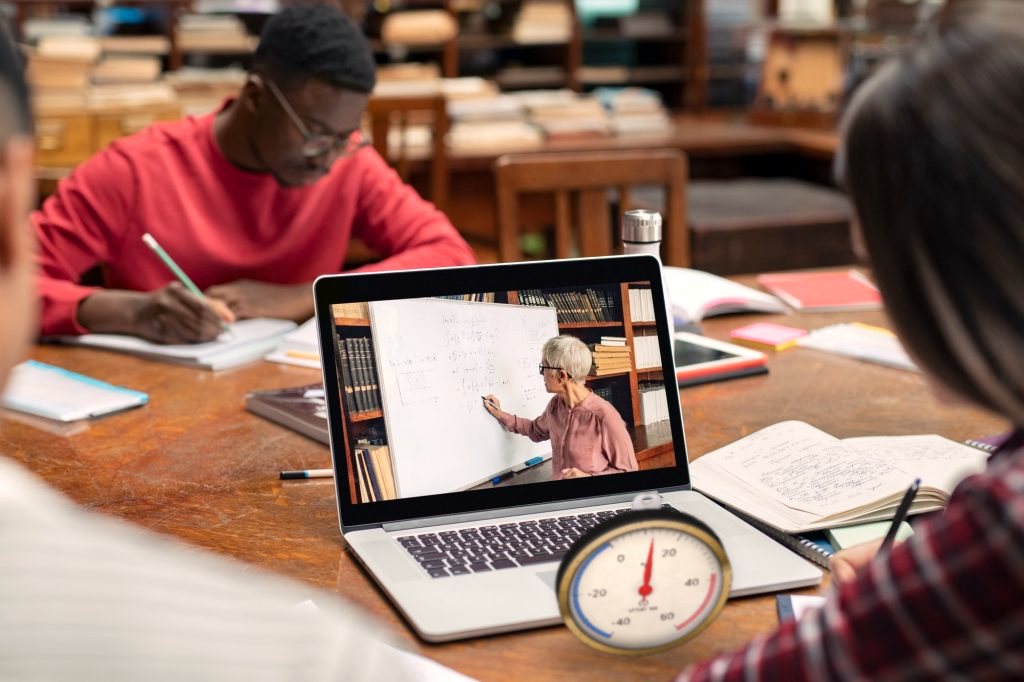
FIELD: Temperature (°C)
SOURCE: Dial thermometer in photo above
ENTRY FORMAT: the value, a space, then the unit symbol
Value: 12 °C
